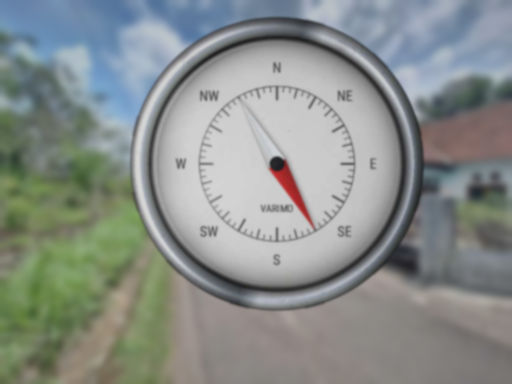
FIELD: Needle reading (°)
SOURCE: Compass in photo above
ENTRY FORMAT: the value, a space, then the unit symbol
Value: 150 °
